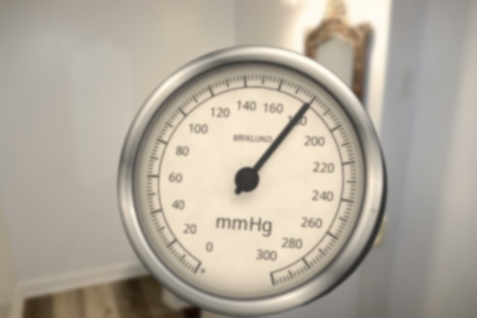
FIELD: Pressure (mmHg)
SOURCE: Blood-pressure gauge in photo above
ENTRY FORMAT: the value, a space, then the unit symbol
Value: 180 mmHg
